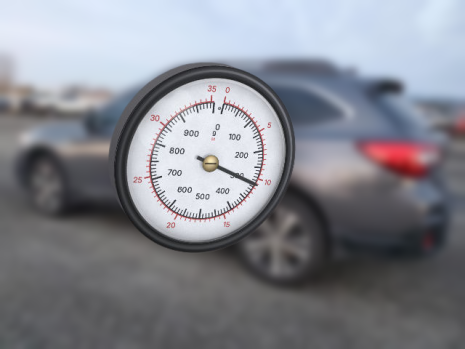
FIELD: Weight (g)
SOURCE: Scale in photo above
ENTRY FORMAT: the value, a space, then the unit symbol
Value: 300 g
